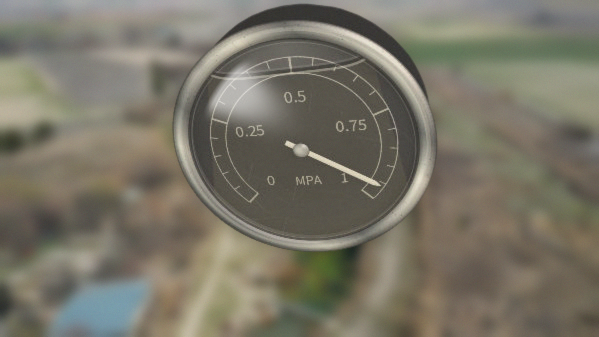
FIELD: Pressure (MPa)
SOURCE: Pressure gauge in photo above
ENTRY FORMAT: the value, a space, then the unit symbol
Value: 0.95 MPa
